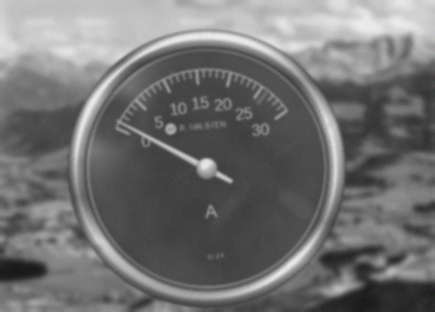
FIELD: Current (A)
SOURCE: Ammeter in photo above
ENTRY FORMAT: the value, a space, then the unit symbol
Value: 1 A
